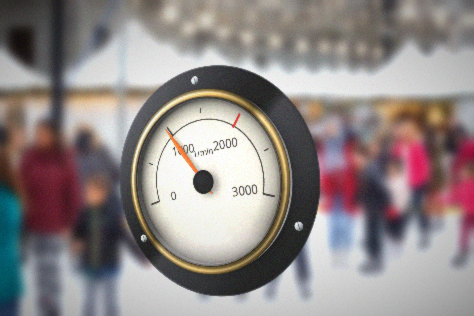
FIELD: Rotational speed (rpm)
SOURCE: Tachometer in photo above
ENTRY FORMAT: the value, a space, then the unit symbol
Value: 1000 rpm
